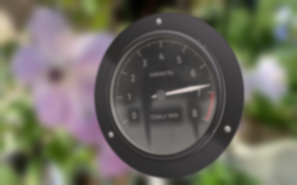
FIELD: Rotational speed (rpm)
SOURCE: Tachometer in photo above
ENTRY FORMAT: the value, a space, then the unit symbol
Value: 6750 rpm
